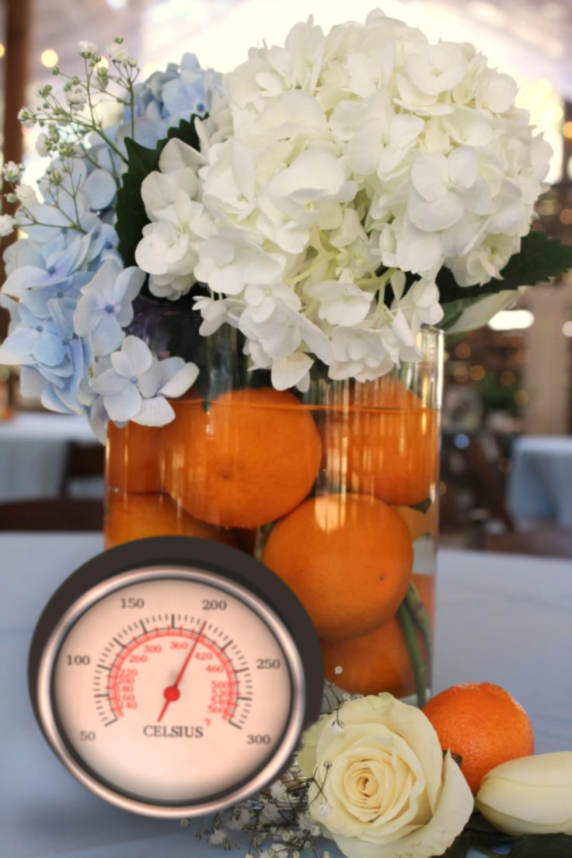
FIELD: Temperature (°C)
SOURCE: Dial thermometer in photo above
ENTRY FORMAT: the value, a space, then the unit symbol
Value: 200 °C
